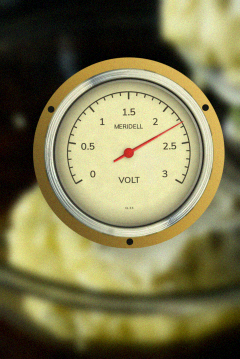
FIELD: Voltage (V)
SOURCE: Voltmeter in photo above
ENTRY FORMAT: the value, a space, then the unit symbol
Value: 2.25 V
